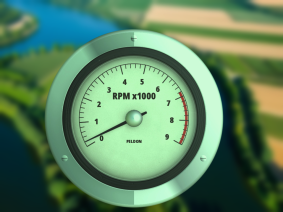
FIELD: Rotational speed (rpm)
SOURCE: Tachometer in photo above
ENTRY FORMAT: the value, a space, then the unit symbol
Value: 200 rpm
